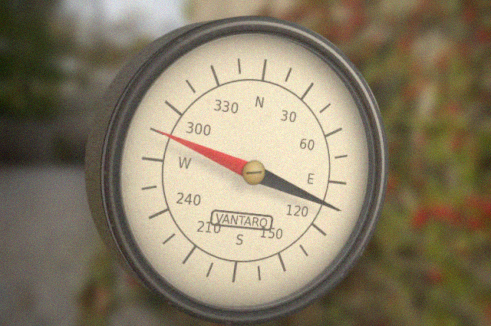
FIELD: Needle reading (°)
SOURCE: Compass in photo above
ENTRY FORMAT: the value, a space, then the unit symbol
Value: 285 °
